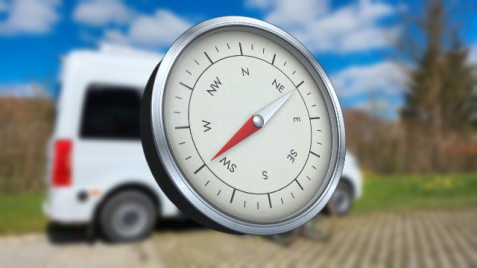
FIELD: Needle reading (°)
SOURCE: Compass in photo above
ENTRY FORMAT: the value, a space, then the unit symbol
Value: 240 °
